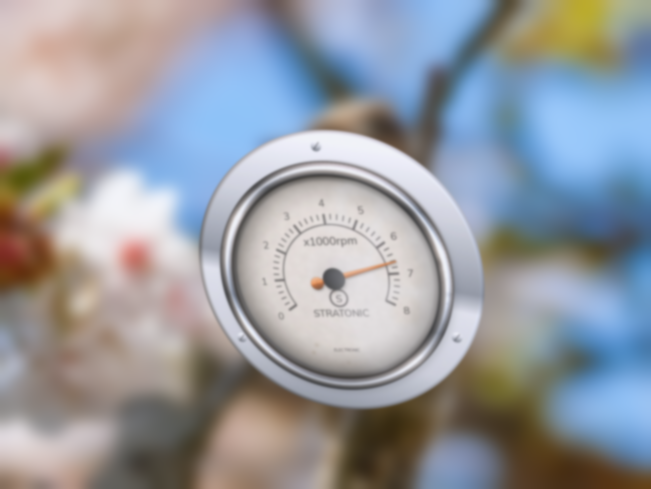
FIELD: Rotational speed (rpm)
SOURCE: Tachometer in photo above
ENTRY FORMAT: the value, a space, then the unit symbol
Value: 6600 rpm
